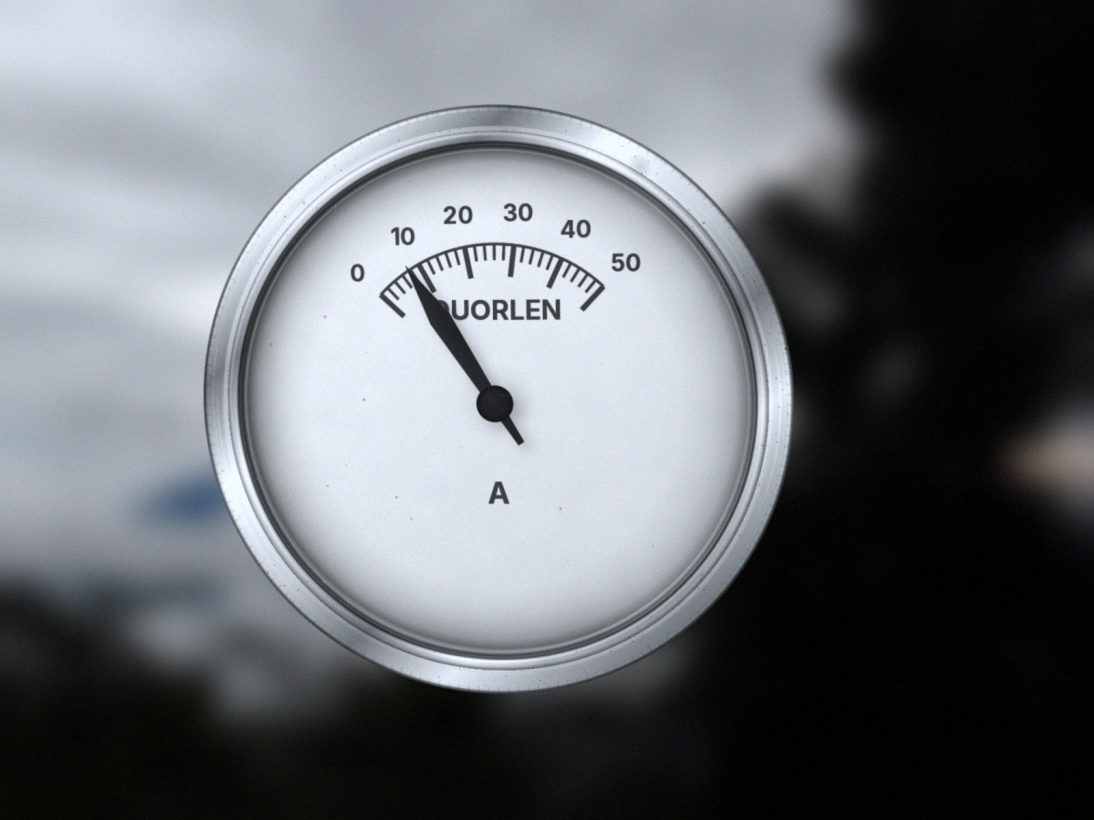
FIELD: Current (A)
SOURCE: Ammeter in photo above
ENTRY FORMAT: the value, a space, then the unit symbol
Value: 8 A
